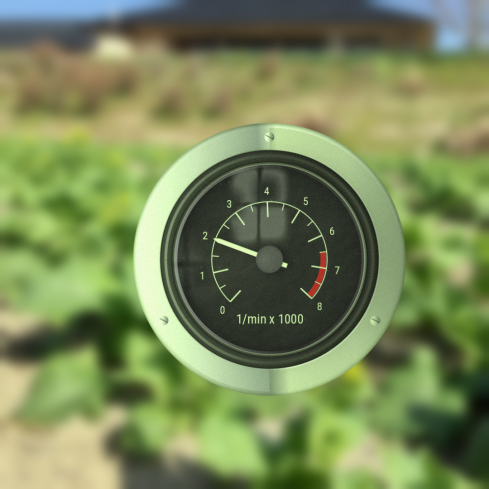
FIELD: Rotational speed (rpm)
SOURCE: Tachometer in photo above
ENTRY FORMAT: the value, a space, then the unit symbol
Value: 2000 rpm
